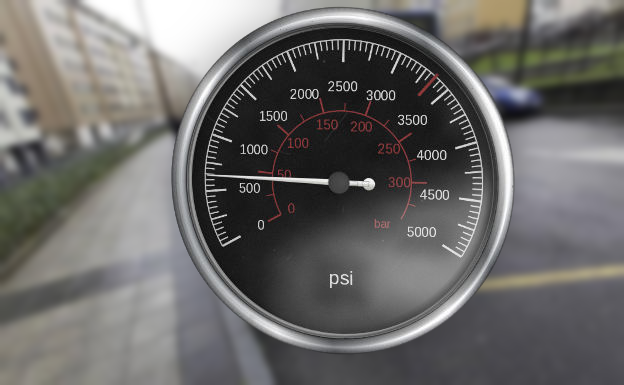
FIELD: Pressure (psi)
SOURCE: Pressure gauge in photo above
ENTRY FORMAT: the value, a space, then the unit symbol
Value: 650 psi
